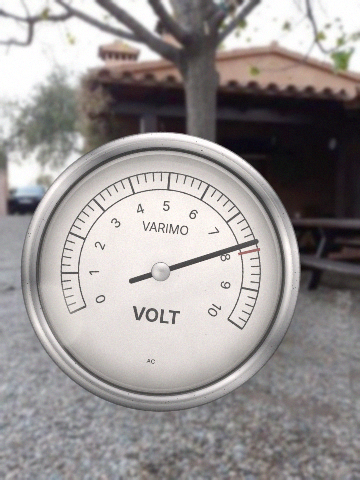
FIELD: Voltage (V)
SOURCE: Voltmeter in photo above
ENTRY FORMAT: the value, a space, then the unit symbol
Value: 7.8 V
